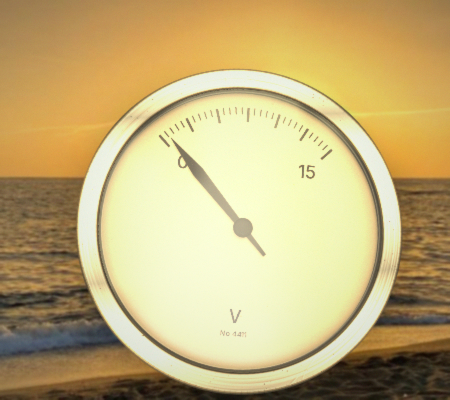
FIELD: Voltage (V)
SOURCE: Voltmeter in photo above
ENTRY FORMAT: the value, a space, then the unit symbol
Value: 0.5 V
